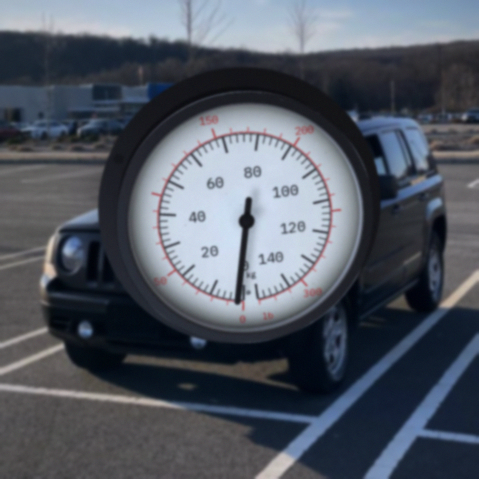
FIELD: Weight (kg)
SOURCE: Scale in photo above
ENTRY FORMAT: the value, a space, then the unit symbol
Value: 2 kg
